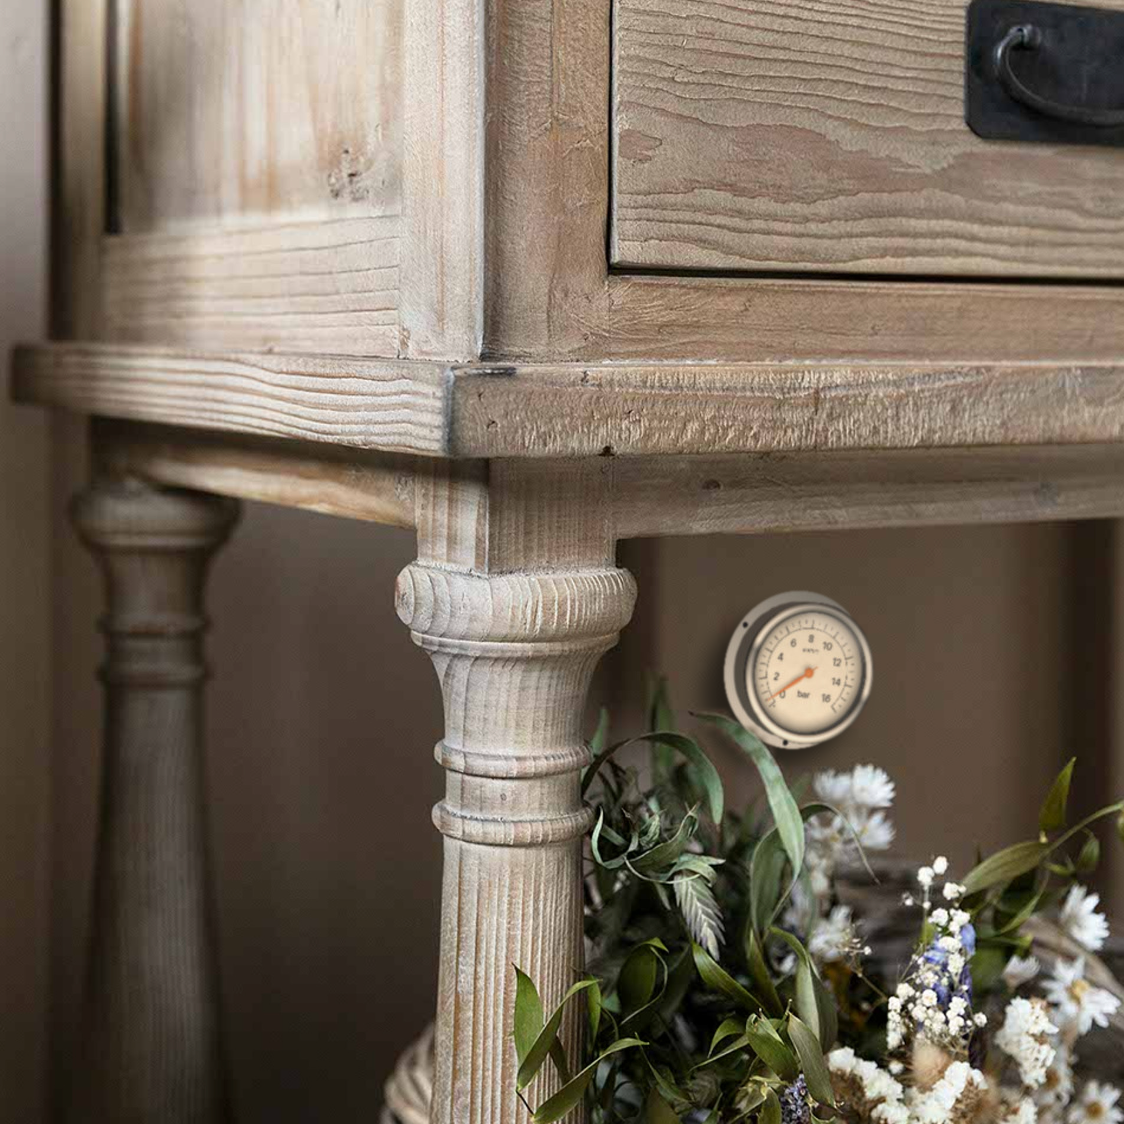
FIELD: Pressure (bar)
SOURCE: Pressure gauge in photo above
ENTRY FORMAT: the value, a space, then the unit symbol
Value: 0.5 bar
